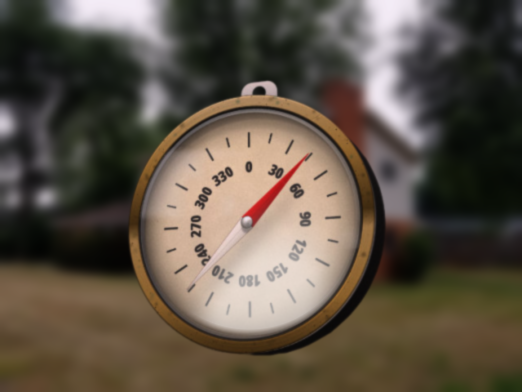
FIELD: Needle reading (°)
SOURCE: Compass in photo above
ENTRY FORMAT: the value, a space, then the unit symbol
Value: 45 °
